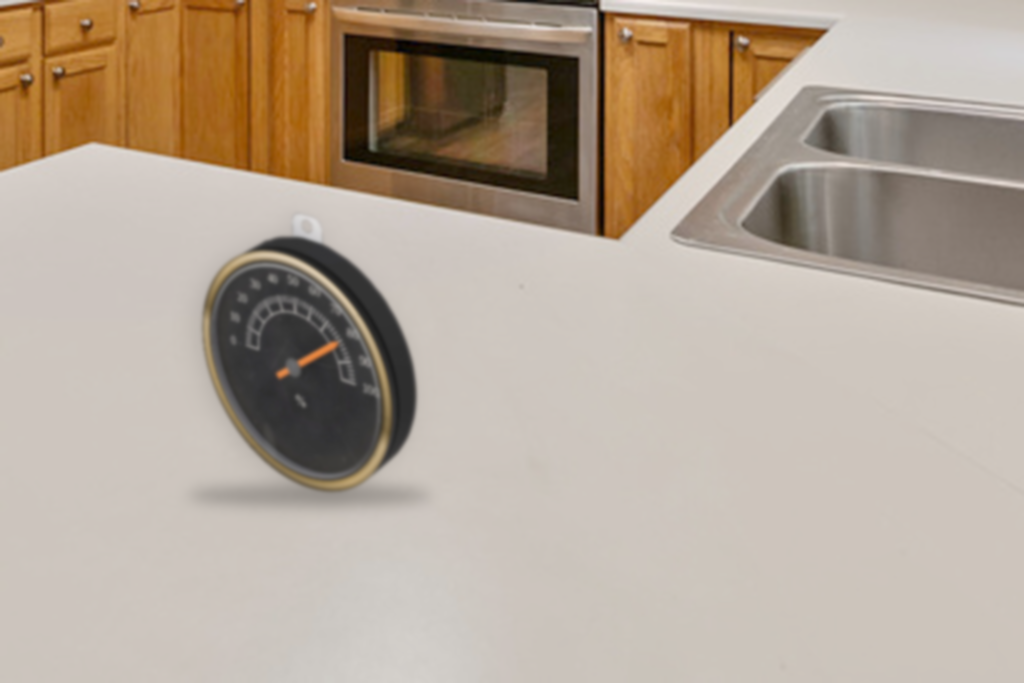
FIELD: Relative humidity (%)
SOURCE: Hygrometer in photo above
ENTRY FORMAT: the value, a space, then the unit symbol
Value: 80 %
